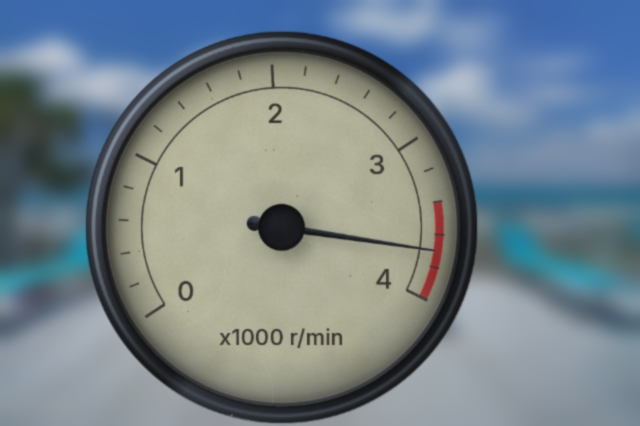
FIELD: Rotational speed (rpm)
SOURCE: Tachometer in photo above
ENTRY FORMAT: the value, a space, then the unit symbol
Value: 3700 rpm
